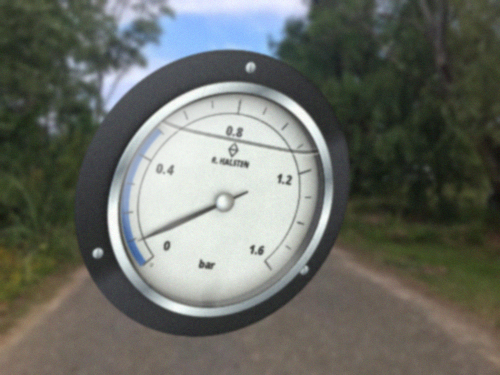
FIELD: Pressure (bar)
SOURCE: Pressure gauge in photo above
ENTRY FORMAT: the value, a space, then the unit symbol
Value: 0.1 bar
